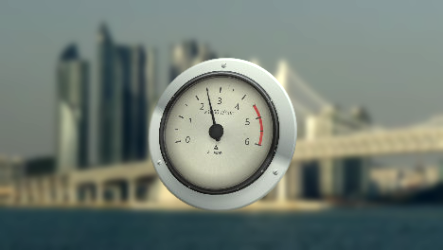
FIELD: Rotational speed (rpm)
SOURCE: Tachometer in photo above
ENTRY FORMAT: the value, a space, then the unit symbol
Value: 2500 rpm
